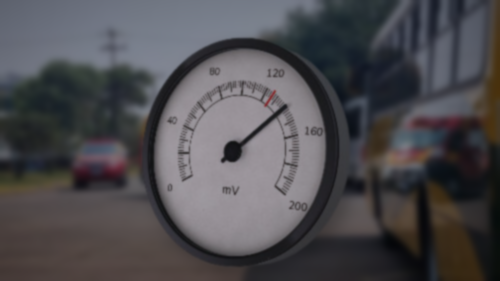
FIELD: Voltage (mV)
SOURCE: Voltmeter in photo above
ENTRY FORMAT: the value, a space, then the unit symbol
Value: 140 mV
